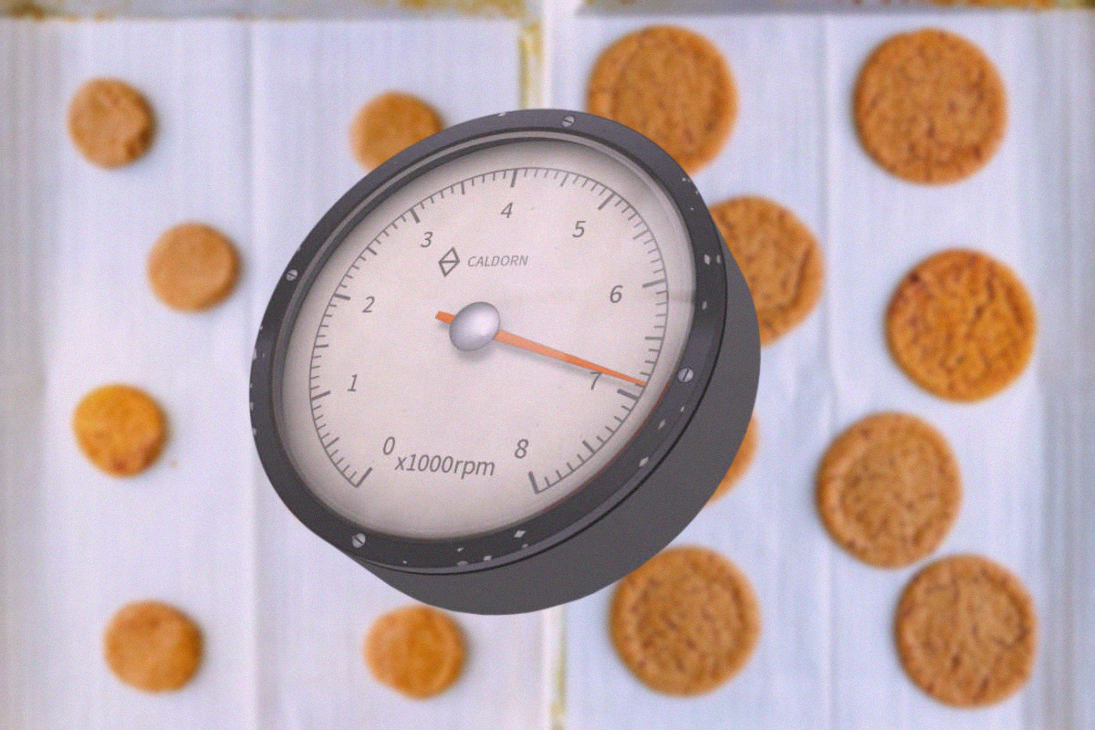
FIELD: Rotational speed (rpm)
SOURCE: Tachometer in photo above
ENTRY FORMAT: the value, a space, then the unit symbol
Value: 6900 rpm
